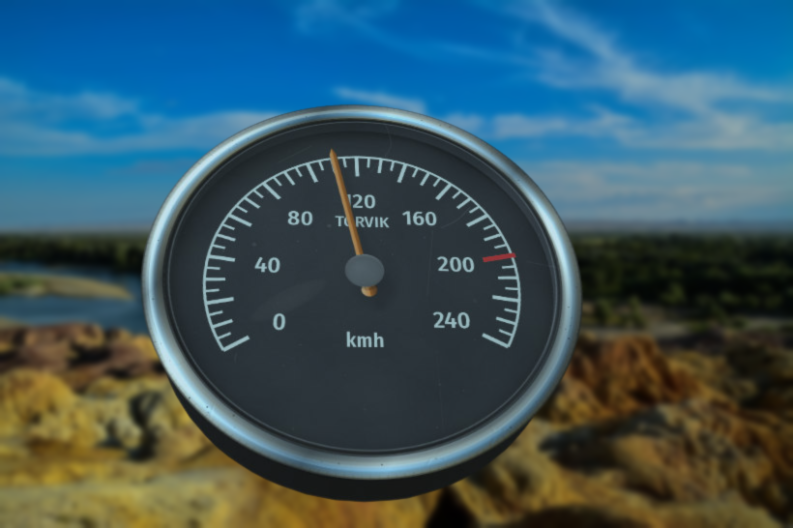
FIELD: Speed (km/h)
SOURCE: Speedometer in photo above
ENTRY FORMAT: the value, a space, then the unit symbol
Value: 110 km/h
